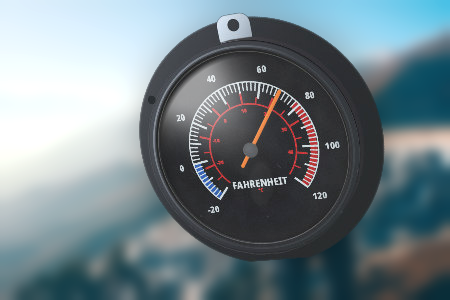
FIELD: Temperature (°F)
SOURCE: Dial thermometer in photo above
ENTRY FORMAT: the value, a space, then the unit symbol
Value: 70 °F
